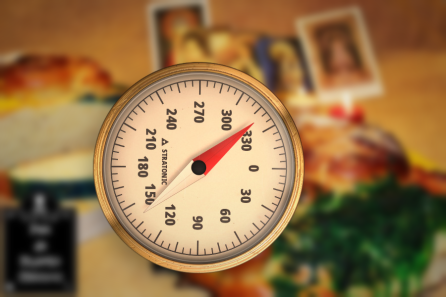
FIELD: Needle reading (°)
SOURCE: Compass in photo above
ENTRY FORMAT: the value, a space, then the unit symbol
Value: 320 °
